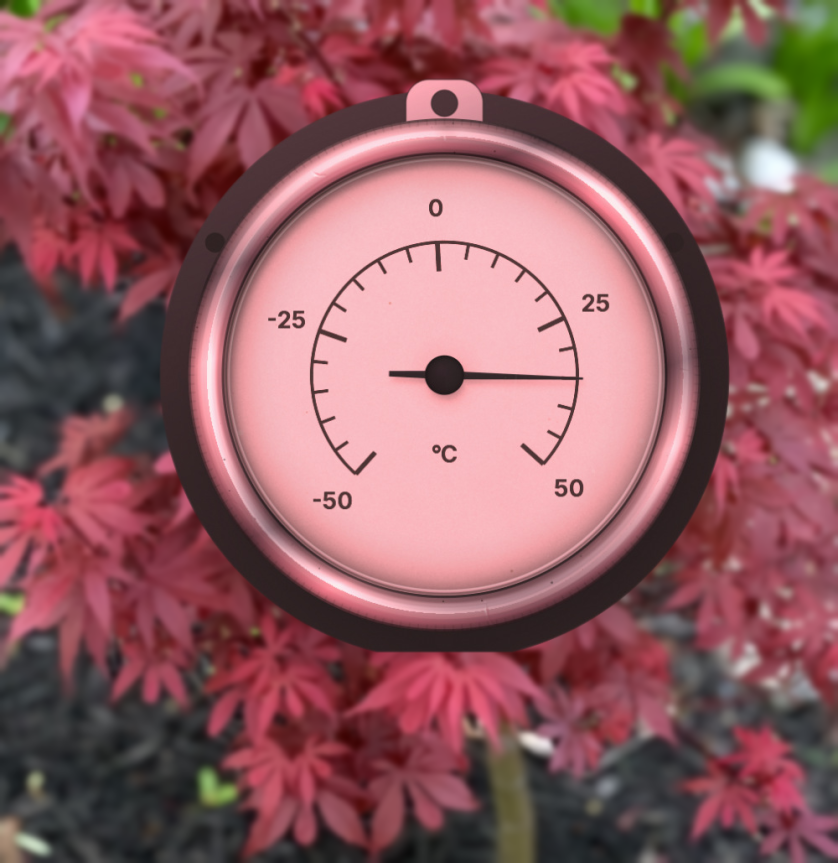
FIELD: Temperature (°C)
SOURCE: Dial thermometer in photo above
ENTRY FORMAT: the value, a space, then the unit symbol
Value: 35 °C
